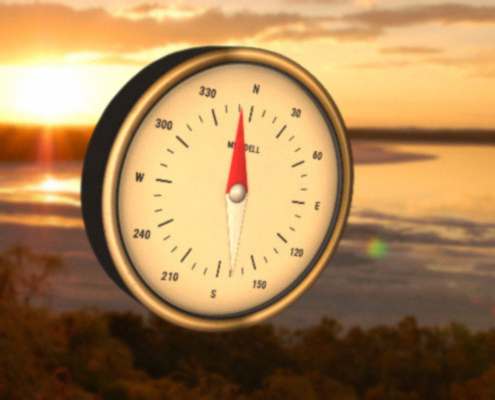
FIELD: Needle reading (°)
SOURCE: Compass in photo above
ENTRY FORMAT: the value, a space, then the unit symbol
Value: 350 °
